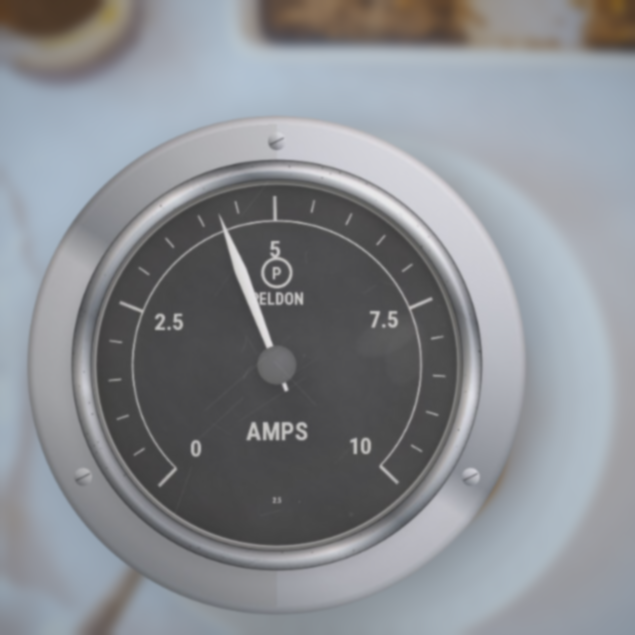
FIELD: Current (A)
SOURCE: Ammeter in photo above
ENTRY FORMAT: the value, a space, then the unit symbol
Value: 4.25 A
